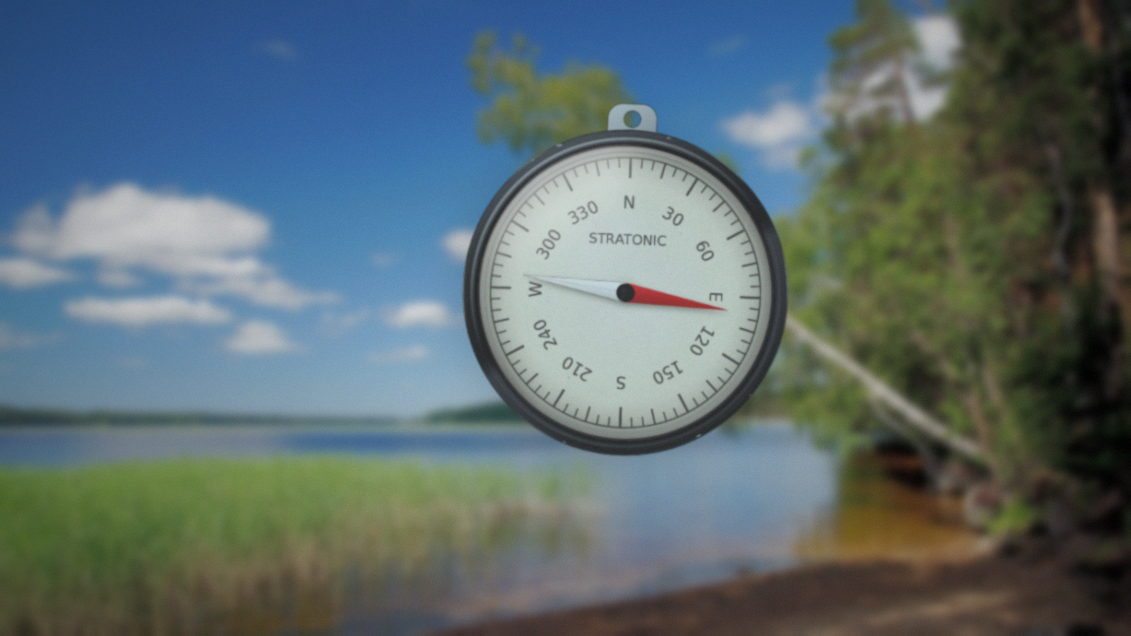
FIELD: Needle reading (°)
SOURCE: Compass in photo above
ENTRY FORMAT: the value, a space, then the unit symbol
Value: 97.5 °
